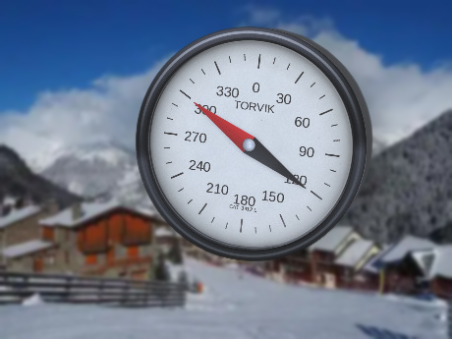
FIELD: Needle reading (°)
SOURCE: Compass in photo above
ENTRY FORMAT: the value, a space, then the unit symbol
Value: 300 °
